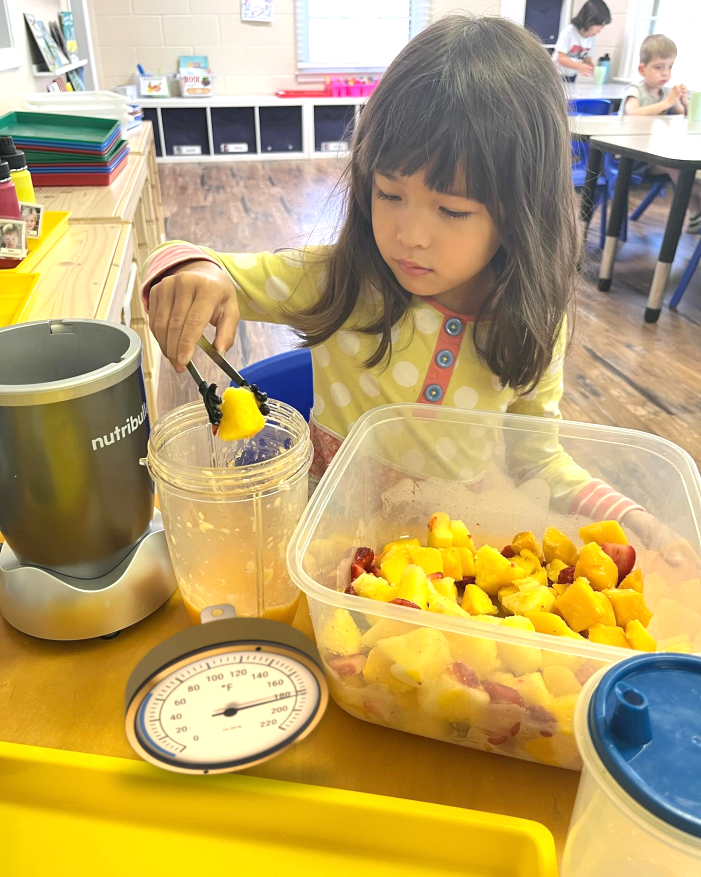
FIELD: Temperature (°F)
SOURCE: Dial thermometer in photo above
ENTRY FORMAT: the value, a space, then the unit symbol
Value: 180 °F
